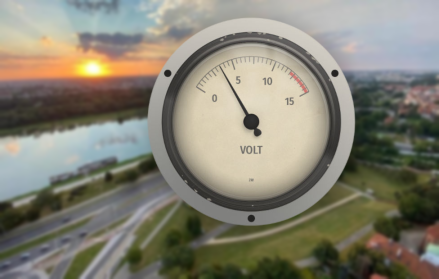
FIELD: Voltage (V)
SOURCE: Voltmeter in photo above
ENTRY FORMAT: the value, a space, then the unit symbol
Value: 3.5 V
